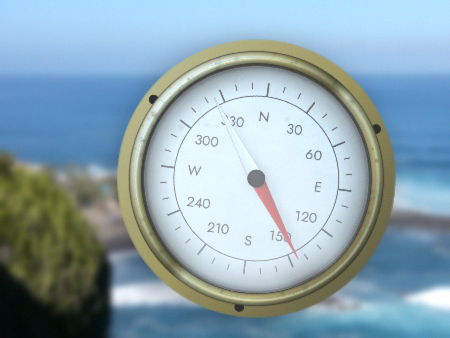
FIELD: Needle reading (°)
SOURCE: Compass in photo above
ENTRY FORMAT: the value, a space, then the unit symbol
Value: 145 °
